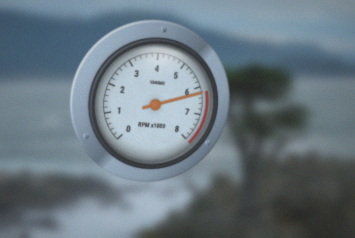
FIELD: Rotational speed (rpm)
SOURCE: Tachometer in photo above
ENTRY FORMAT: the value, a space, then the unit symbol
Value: 6200 rpm
